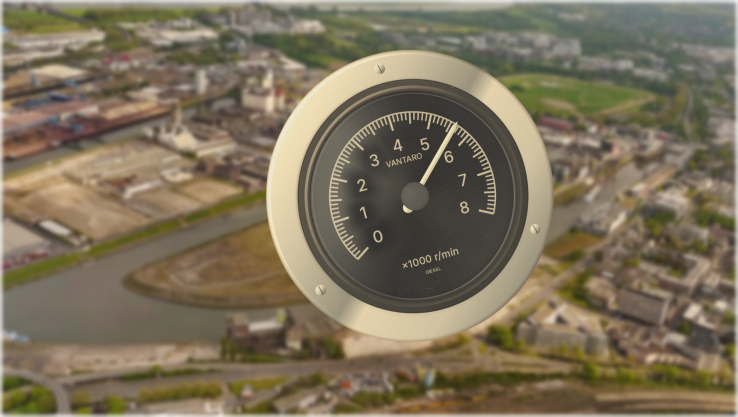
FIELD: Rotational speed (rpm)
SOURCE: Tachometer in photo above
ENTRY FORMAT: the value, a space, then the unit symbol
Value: 5600 rpm
